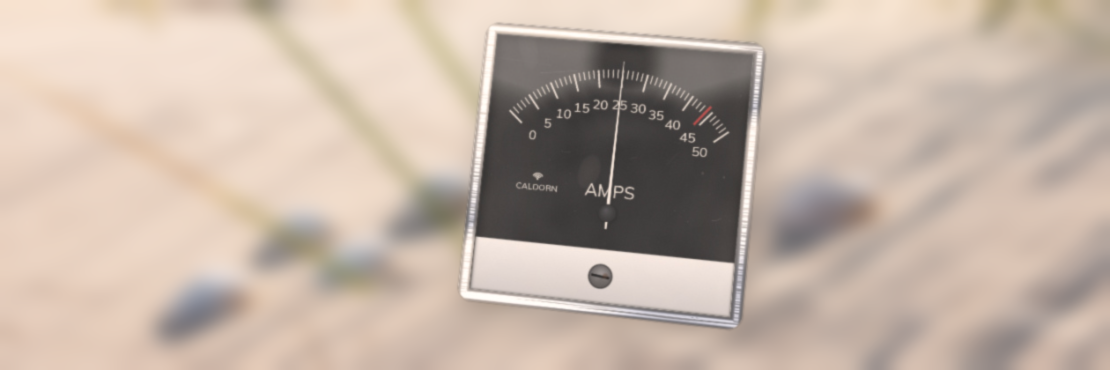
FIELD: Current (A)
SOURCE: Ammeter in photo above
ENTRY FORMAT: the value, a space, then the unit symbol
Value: 25 A
